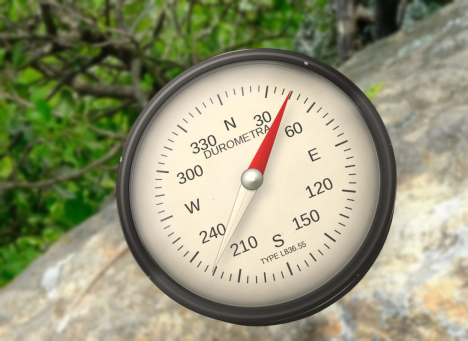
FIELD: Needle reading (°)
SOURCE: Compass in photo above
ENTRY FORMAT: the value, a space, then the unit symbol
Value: 45 °
